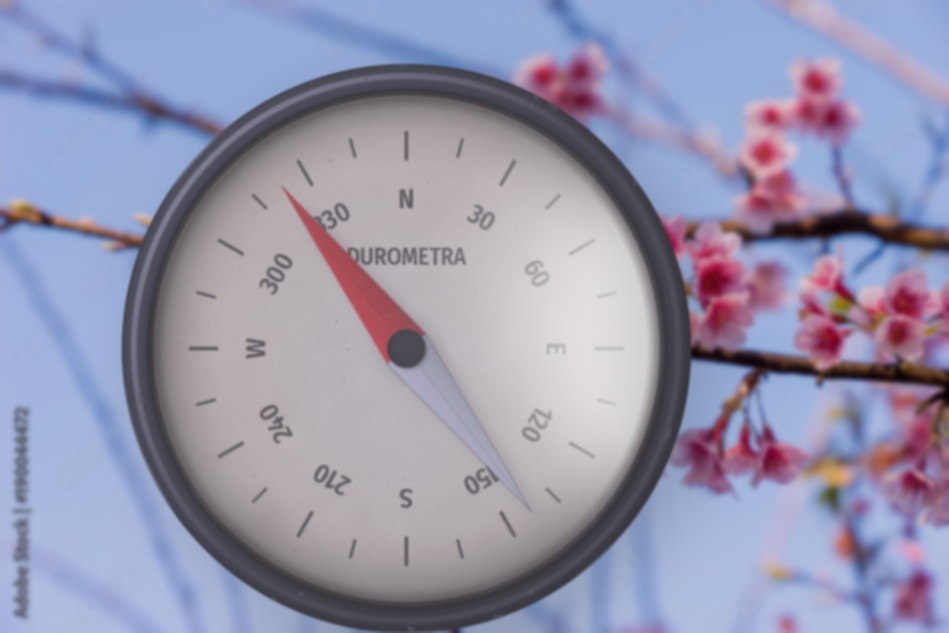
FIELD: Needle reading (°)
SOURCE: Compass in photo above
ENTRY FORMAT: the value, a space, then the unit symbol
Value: 322.5 °
